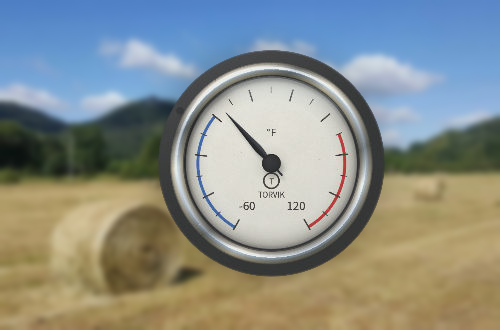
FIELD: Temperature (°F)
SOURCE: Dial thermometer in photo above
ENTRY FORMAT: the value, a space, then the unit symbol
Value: 5 °F
